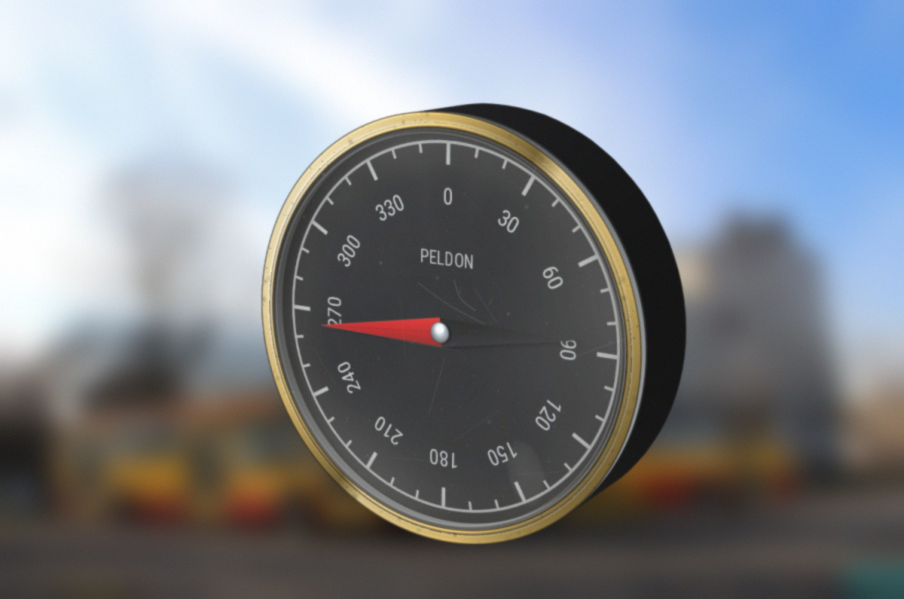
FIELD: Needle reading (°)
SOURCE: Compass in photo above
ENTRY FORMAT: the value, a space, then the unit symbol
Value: 265 °
